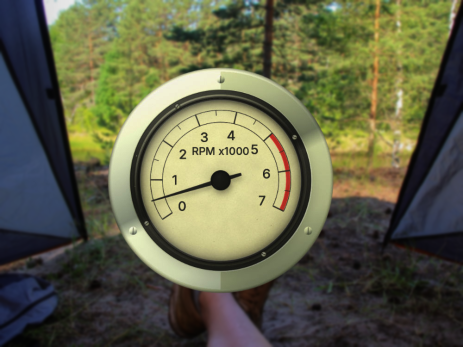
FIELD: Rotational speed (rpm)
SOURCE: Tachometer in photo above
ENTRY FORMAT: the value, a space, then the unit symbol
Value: 500 rpm
